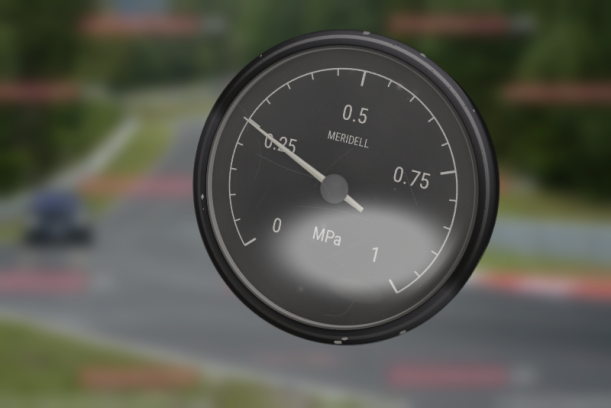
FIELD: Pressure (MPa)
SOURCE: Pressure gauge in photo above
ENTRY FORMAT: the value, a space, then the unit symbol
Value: 0.25 MPa
